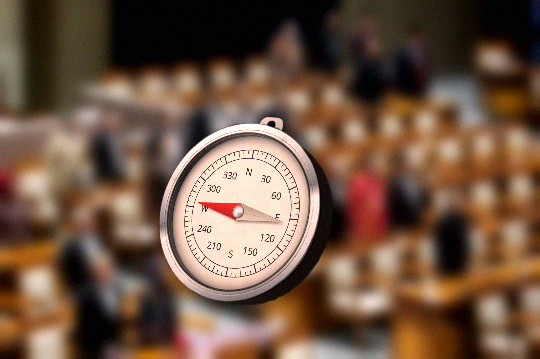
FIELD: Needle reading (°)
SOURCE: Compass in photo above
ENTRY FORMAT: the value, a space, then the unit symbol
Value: 275 °
